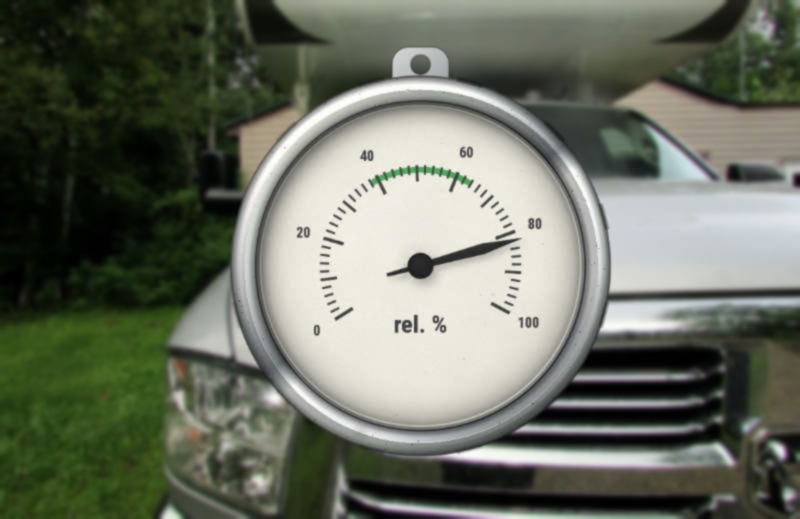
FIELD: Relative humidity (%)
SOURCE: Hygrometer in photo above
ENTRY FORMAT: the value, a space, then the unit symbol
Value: 82 %
